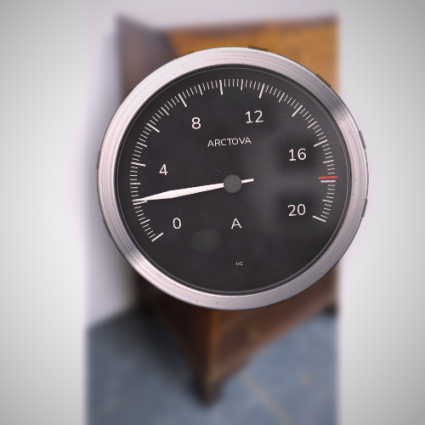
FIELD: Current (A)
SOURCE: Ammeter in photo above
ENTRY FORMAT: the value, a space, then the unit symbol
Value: 2.2 A
